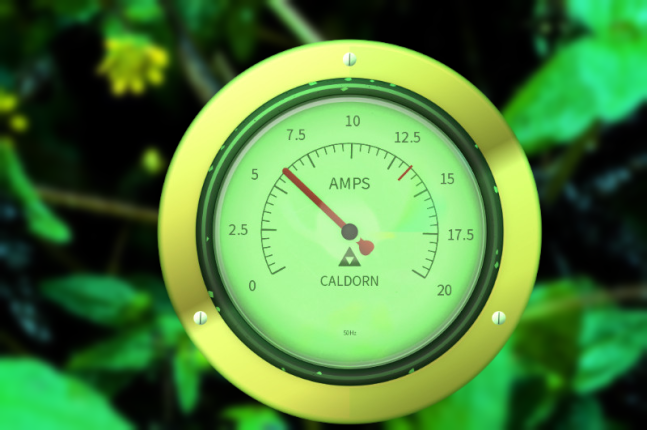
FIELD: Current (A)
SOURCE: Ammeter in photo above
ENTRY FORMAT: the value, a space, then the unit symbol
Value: 6 A
